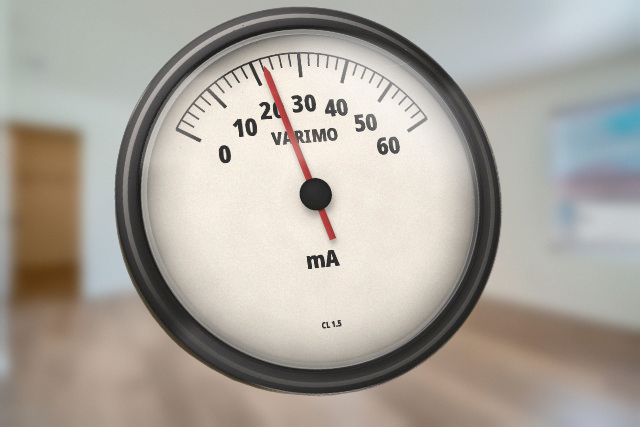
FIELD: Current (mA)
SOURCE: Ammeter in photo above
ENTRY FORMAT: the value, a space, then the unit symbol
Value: 22 mA
